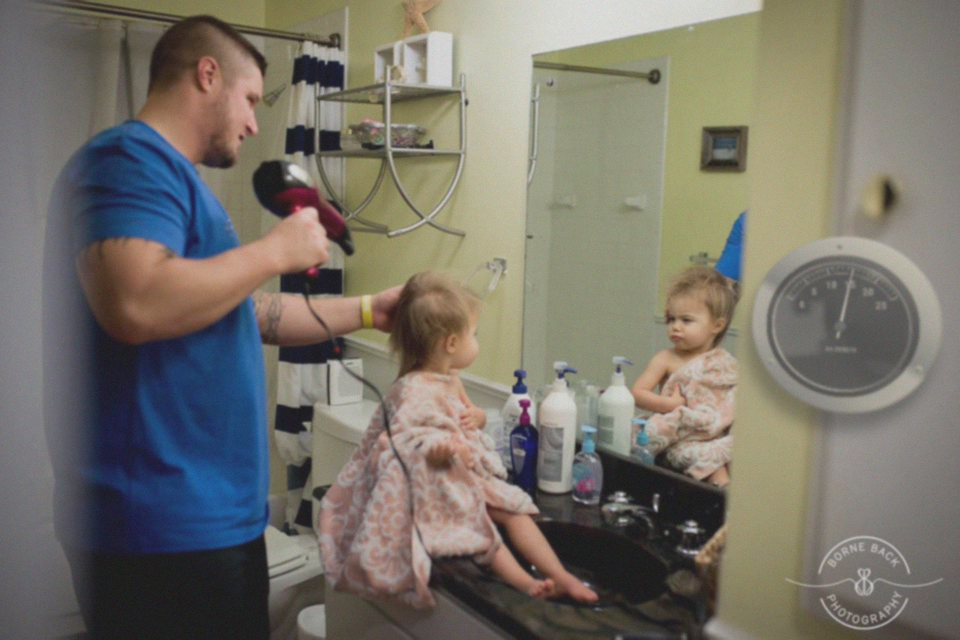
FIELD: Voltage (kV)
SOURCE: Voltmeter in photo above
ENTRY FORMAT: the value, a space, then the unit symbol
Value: 15 kV
